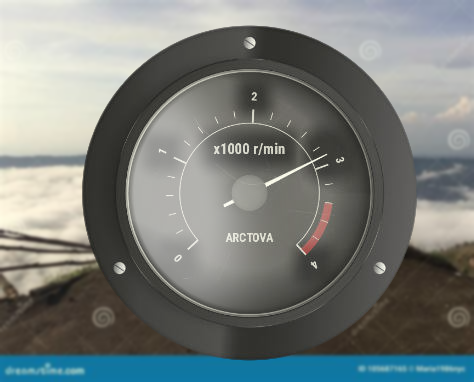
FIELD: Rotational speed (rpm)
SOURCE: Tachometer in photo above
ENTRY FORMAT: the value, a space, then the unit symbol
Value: 2900 rpm
